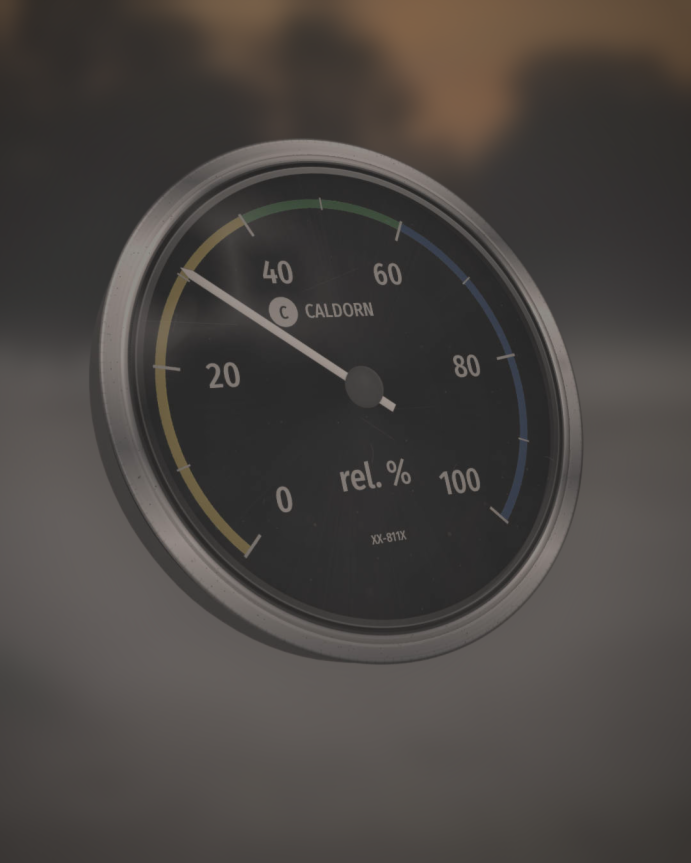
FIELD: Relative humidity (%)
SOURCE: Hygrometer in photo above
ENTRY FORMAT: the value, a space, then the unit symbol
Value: 30 %
